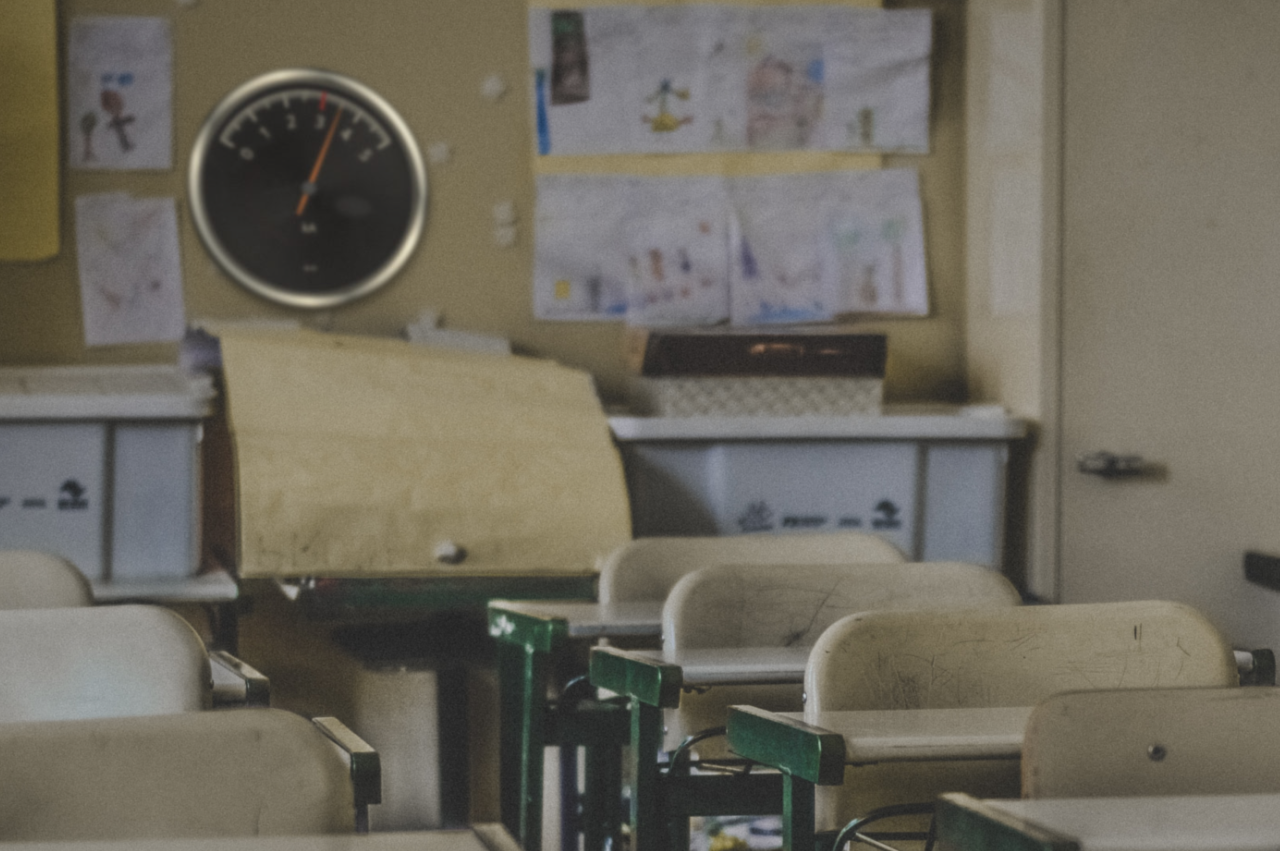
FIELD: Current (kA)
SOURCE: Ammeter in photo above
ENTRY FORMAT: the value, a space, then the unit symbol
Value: 3.5 kA
